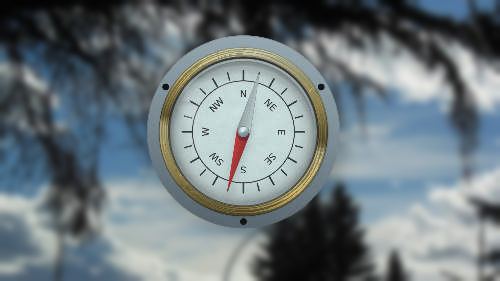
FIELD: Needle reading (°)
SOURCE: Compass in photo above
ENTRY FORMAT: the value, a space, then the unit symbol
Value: 195 °
